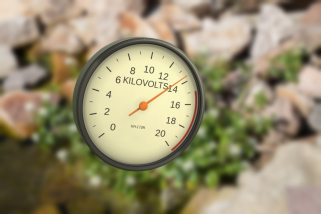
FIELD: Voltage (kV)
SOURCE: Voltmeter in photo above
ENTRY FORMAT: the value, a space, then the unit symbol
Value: 13.5 kV
